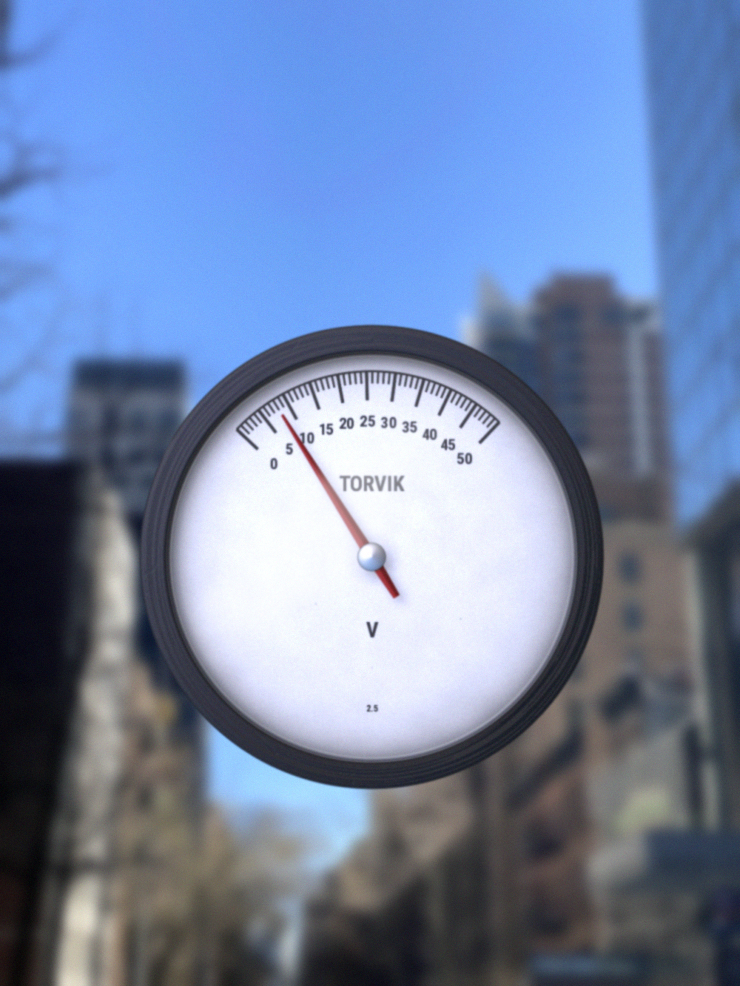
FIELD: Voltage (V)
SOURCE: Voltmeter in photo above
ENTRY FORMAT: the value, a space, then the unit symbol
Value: 8 V
